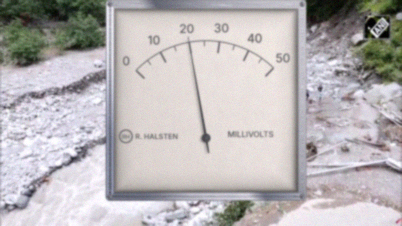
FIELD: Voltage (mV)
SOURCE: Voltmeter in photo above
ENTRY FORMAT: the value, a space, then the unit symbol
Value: 20 mV
